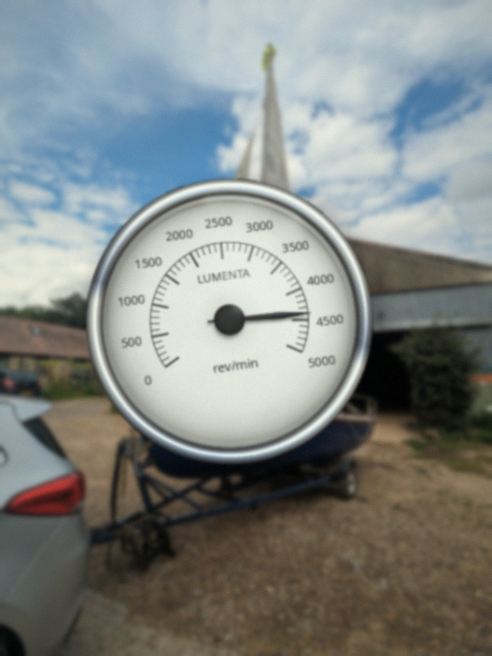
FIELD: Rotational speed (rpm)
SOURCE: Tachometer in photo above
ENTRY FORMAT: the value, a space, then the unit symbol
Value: 4400 rpm
